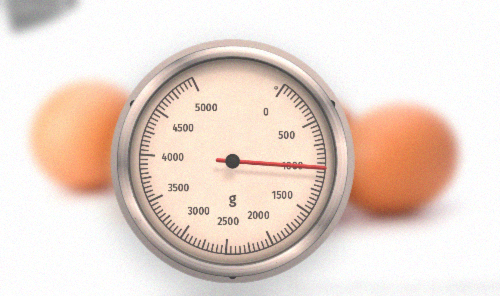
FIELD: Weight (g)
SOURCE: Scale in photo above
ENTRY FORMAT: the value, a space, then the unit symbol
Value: 1000 g
